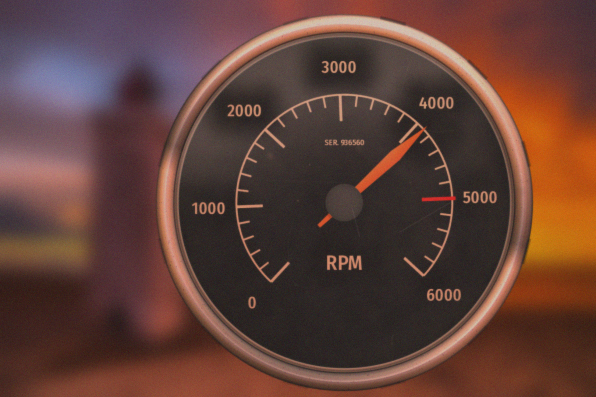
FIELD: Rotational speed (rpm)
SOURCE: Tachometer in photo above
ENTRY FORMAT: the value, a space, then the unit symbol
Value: 4100 rpm
